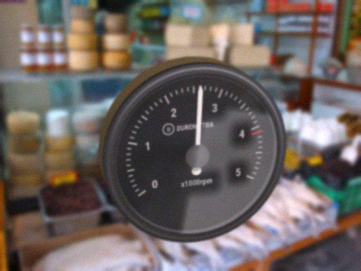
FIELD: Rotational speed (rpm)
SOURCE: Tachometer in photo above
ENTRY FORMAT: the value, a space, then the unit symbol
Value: 2600 rpm
